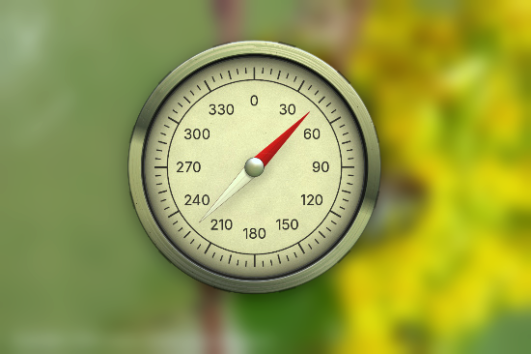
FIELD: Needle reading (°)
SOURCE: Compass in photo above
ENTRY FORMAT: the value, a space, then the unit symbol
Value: 45 °
